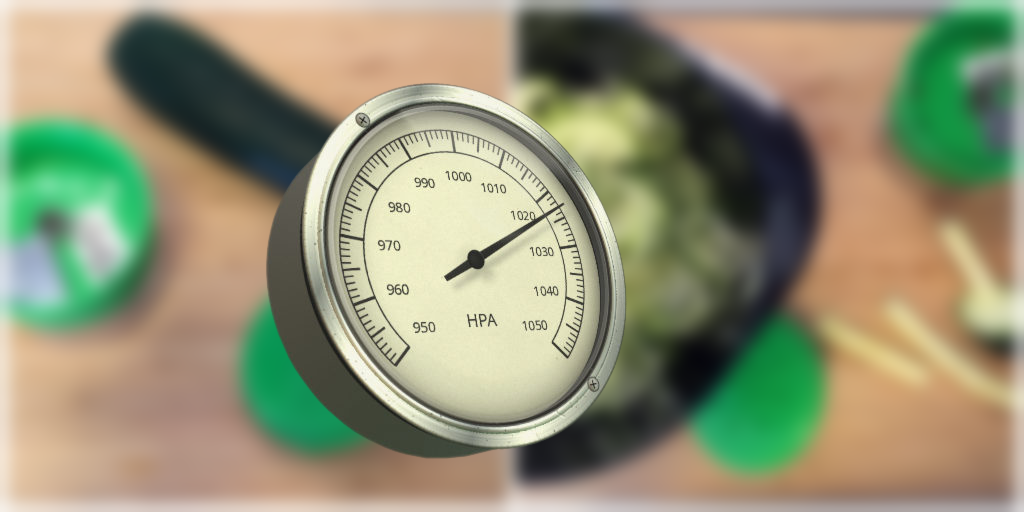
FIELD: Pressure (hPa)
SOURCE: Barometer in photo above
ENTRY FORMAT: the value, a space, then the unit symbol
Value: 1023 hPa
